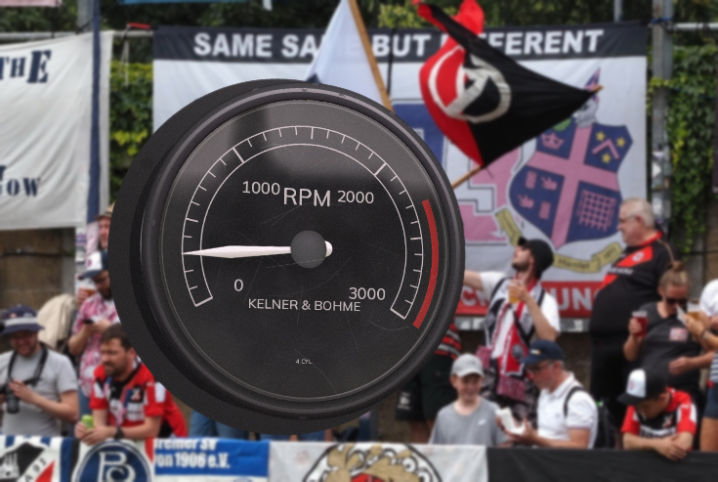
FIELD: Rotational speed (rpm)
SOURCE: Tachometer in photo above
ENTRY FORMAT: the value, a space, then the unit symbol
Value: 300 rpm
